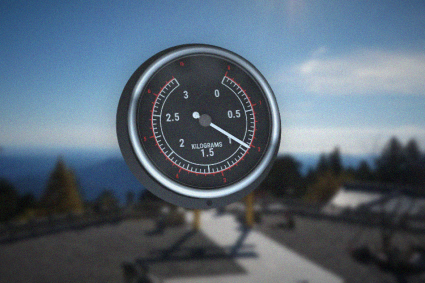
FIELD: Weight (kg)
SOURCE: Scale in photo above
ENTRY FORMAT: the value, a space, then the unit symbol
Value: 0.95 kg
